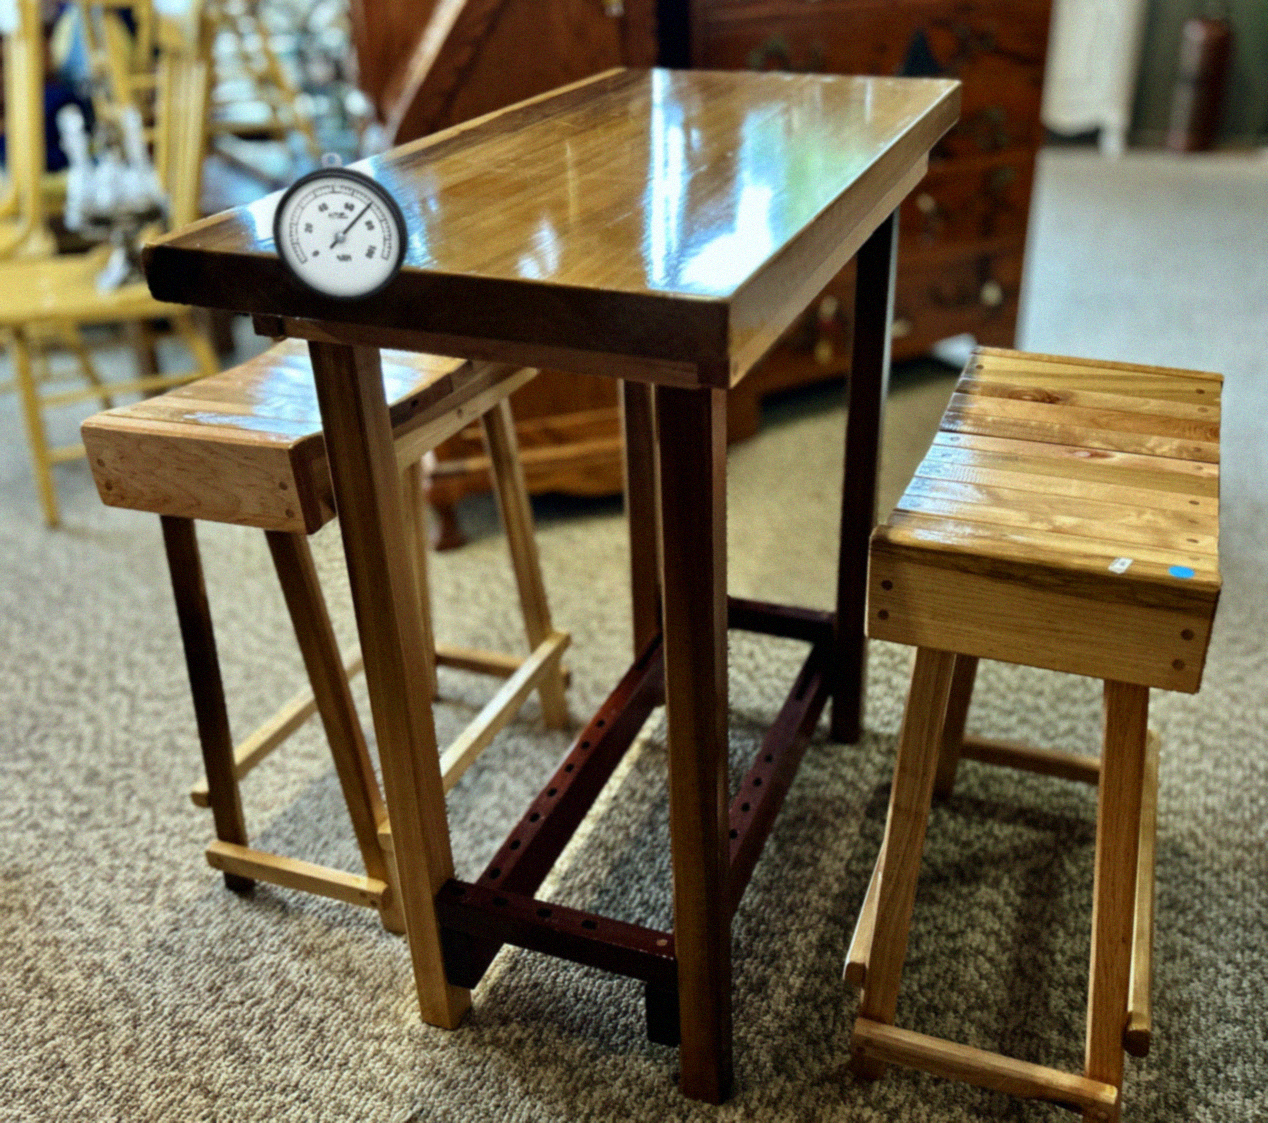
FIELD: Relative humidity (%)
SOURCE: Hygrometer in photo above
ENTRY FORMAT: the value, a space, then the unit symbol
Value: 70 %
